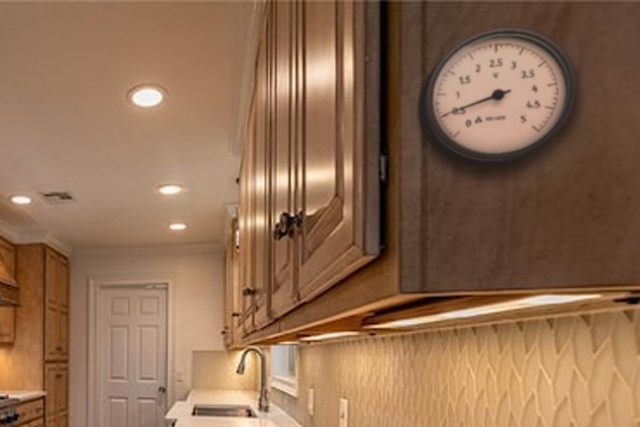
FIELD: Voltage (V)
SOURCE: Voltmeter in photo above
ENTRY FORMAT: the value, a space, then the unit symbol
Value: 0.5 V
